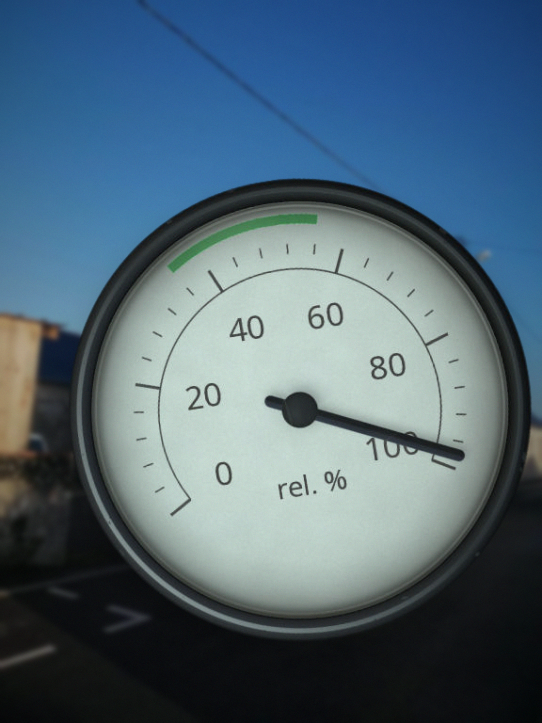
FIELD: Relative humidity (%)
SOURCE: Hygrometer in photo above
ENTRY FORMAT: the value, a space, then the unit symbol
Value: 98 %
